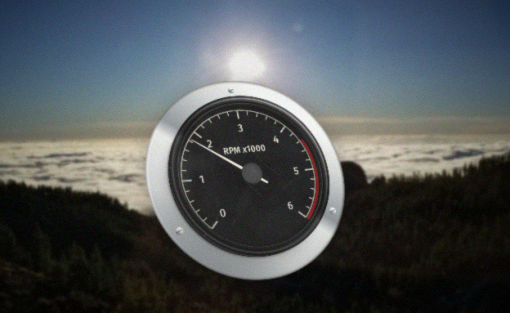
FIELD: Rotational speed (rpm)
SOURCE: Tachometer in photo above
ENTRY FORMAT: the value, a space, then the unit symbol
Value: 1800 rpm
